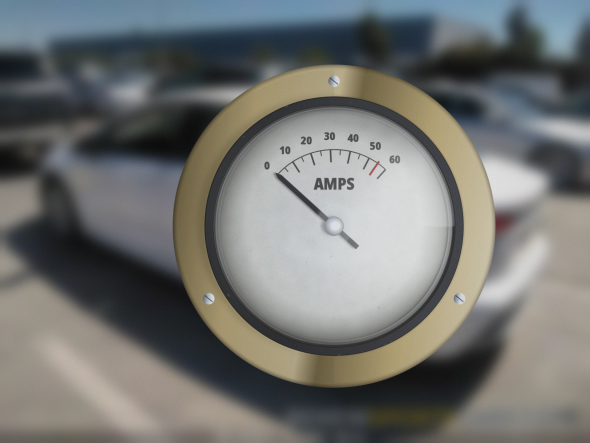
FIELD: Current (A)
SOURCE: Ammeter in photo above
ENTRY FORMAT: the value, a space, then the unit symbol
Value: 0 A
